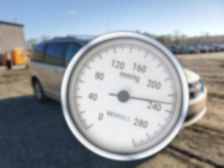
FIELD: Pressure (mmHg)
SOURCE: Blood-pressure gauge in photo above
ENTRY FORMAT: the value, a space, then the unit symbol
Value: 230 mmHg
